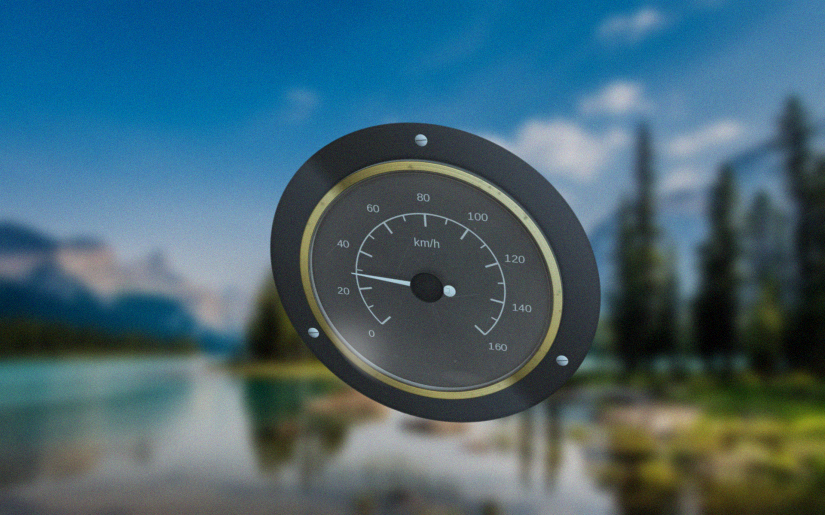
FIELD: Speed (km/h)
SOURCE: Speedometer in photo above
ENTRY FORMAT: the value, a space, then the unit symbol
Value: 30 km/h
